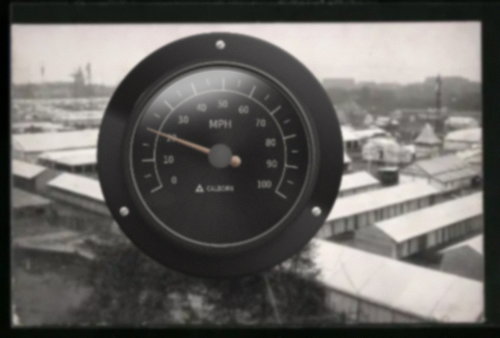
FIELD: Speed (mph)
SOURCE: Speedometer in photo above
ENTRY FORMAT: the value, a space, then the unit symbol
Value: 20 mph
